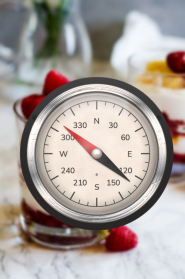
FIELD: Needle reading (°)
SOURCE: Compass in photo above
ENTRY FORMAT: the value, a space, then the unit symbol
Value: 310 °
